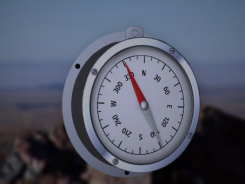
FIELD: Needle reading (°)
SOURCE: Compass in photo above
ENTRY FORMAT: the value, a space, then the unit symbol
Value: 330 °
